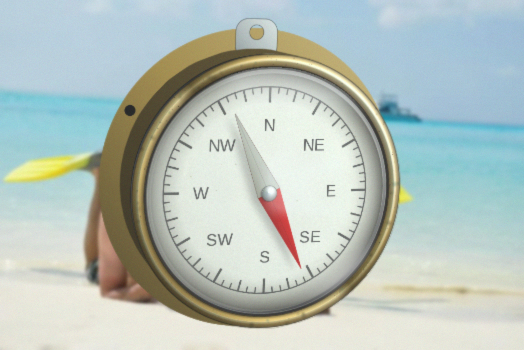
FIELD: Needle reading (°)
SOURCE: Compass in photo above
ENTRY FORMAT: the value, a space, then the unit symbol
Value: 155 °
